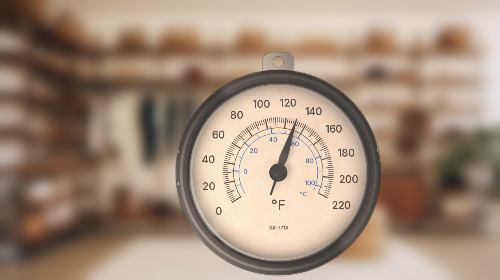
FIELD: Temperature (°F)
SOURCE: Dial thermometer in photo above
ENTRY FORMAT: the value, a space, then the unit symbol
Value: 130 °F
